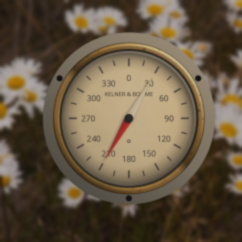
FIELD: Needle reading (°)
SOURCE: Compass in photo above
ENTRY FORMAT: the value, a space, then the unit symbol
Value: 210 °
